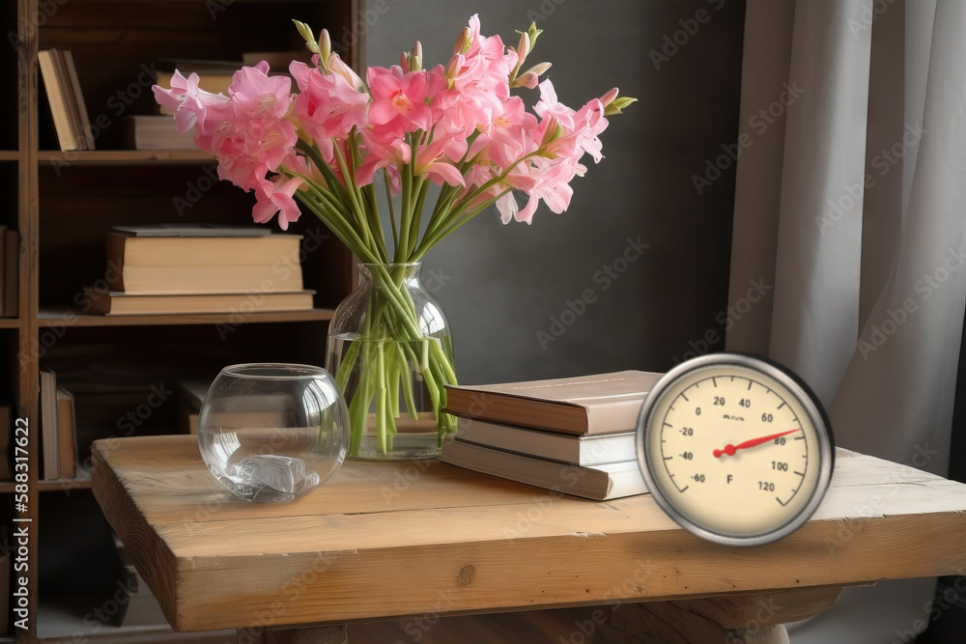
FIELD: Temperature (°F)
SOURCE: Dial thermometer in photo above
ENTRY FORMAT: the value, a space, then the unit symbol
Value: 75 °F
